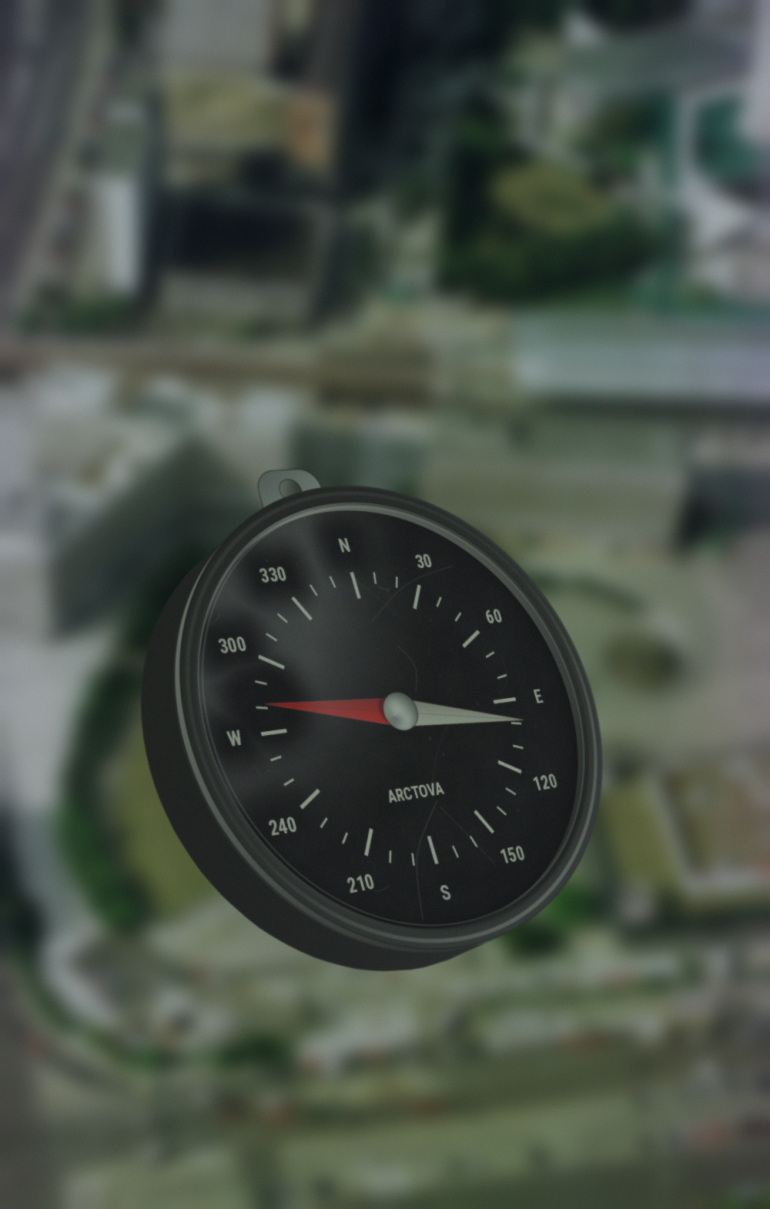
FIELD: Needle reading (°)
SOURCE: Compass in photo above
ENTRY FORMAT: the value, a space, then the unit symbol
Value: 280 °
